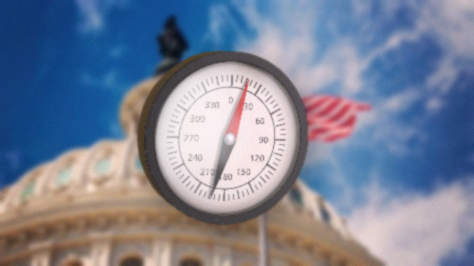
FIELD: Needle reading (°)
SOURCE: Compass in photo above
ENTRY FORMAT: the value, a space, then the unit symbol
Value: 15 °
